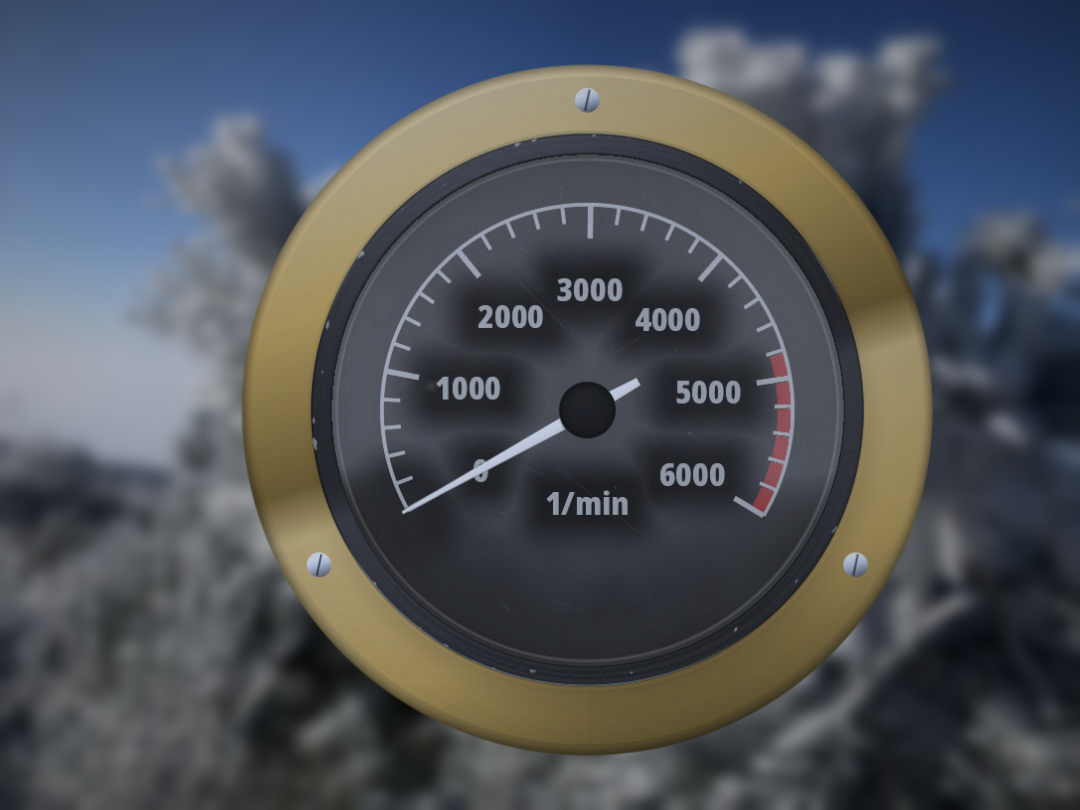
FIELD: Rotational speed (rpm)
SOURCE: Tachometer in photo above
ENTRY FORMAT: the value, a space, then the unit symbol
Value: 0 rpm
